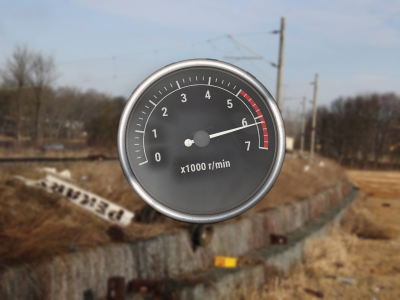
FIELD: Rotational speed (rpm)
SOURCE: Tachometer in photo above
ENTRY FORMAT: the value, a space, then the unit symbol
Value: 6200 rpm
